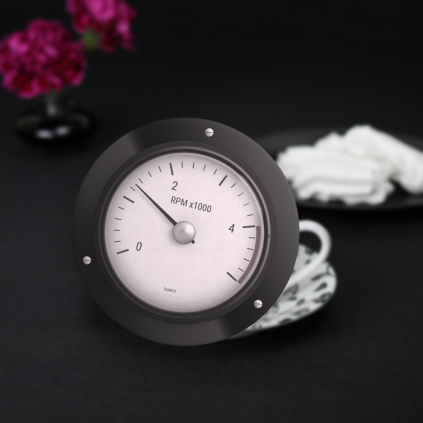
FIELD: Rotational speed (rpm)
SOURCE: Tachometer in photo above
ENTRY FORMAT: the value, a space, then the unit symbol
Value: 1300 rpm
